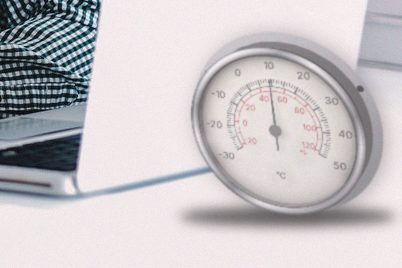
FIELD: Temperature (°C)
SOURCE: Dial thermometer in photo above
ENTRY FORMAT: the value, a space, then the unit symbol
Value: 10 °C
